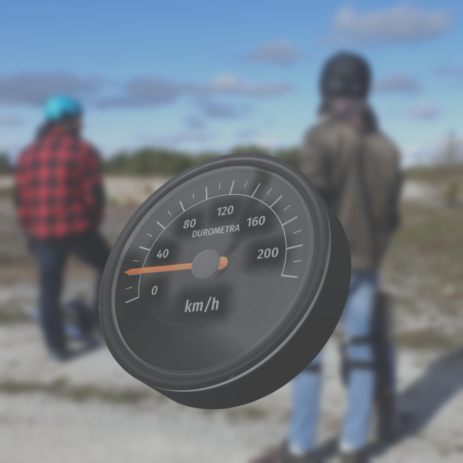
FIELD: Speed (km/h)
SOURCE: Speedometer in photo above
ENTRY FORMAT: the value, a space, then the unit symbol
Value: 20 km/h
